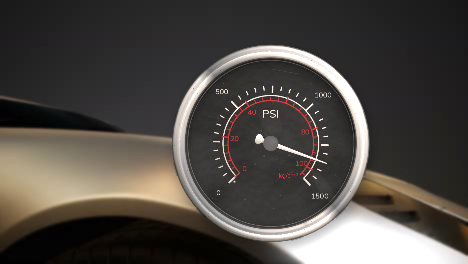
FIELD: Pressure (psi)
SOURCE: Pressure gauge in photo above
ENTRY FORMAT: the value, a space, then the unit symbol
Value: 1350 psi
